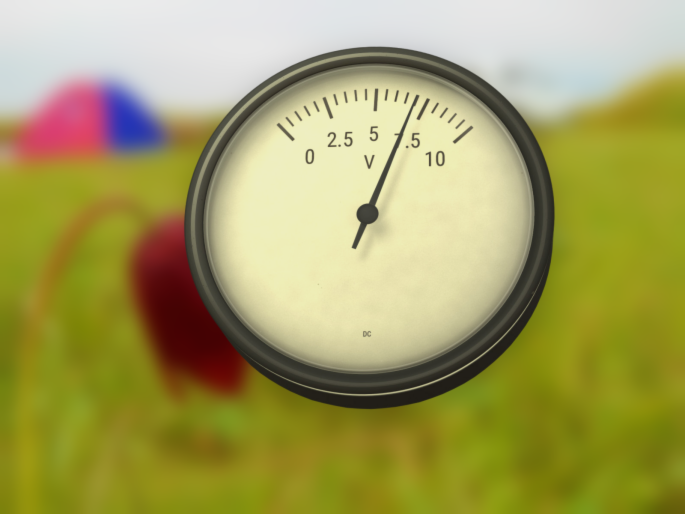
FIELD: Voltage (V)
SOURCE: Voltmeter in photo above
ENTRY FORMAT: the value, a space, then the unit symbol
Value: 7 V
